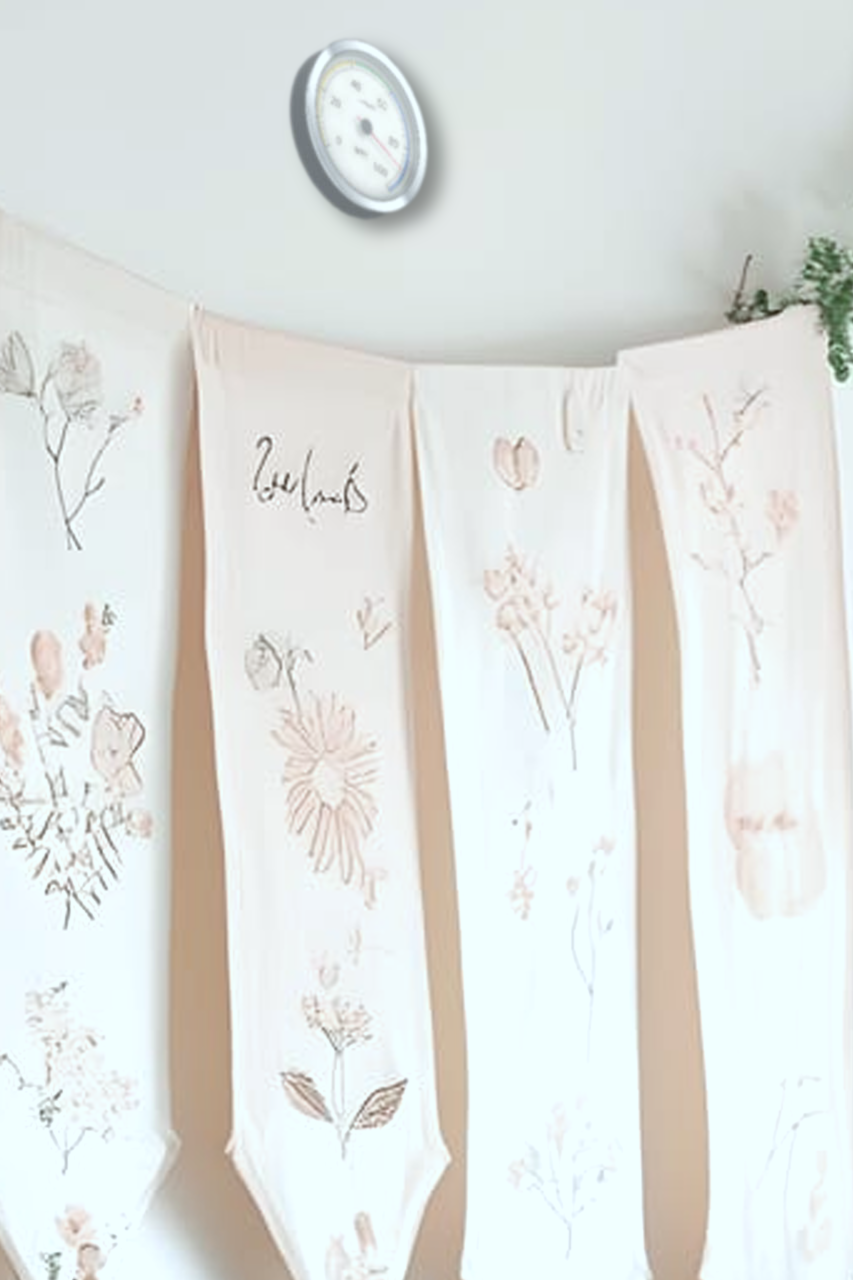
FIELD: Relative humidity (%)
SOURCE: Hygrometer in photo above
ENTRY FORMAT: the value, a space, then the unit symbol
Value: 90 %
